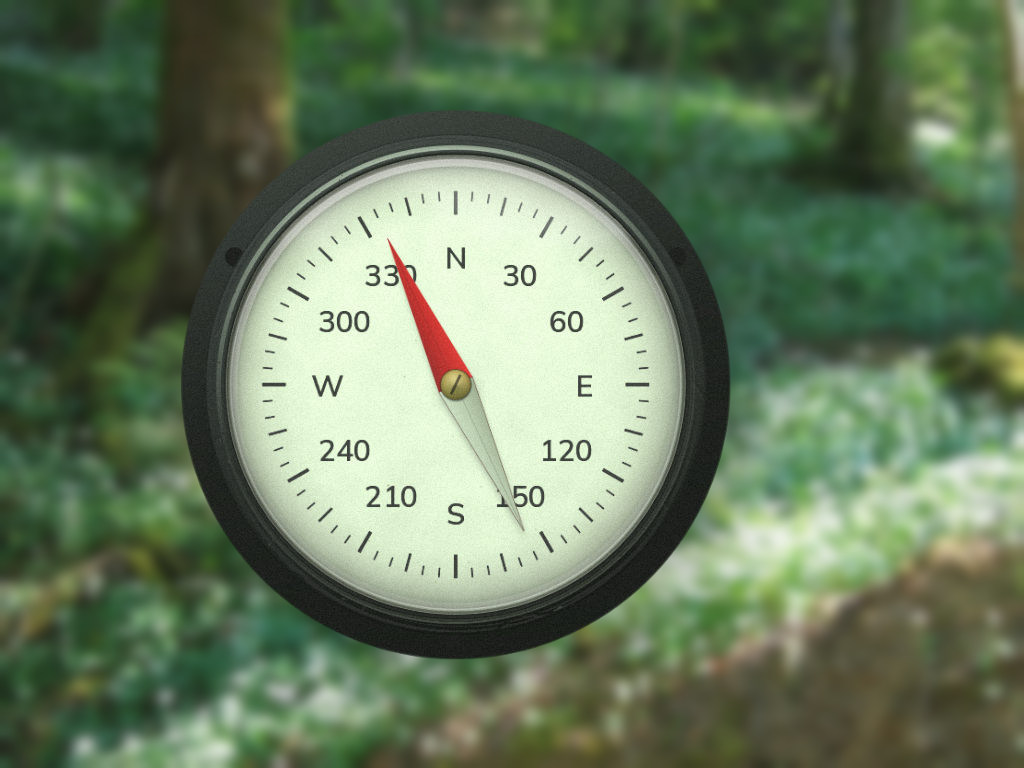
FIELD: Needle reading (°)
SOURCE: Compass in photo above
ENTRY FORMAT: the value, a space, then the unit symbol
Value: 335 °
